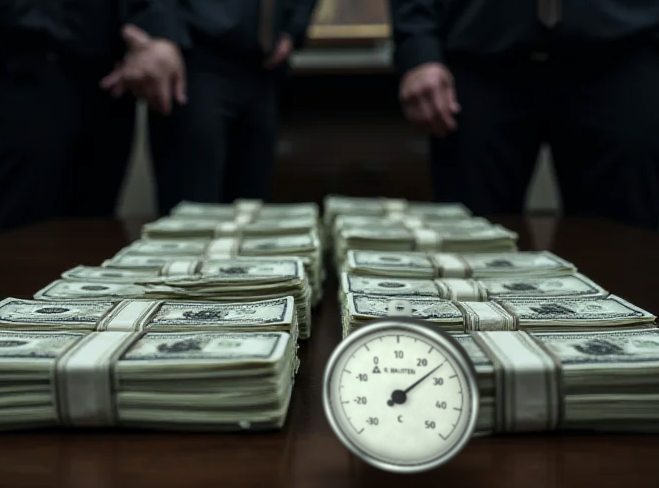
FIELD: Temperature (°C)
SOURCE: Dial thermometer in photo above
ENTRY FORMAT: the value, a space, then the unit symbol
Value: 25 °C
